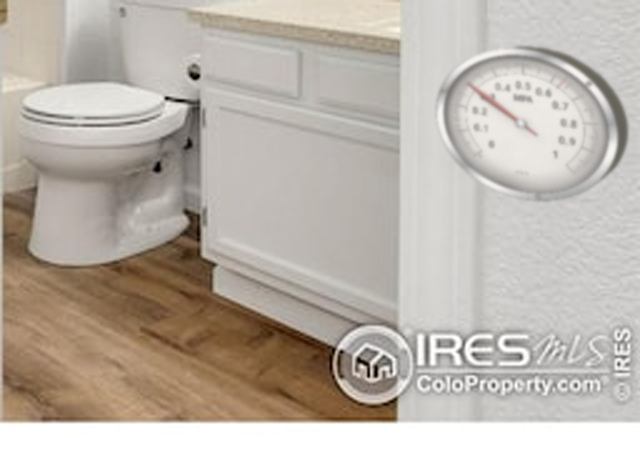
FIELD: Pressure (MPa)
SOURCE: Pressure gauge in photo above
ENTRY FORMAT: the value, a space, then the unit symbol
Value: 0.3 MPa
